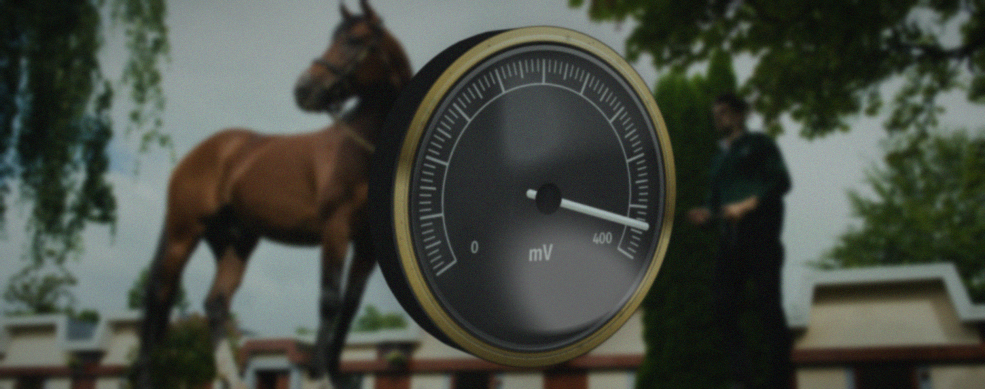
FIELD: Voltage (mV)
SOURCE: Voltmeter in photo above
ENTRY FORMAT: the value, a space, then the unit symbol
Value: 375 mV
